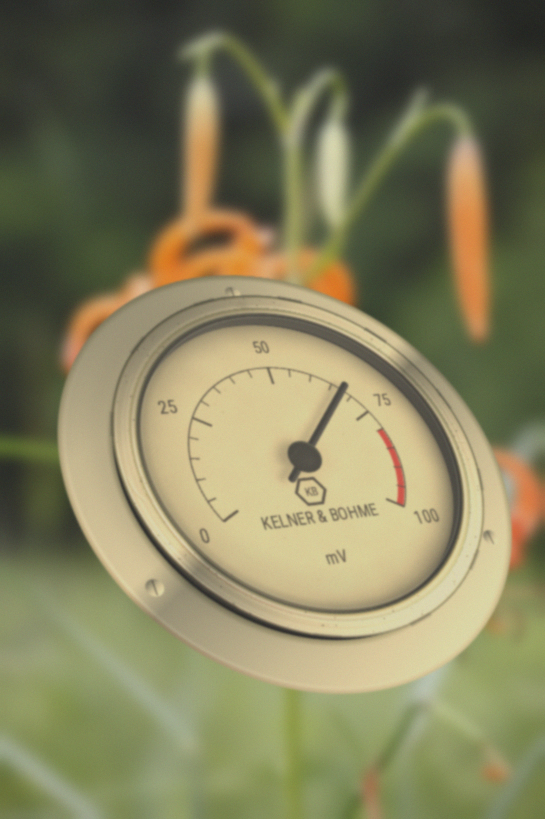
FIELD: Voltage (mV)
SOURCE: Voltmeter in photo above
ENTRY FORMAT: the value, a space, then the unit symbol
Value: 67.5 mV
